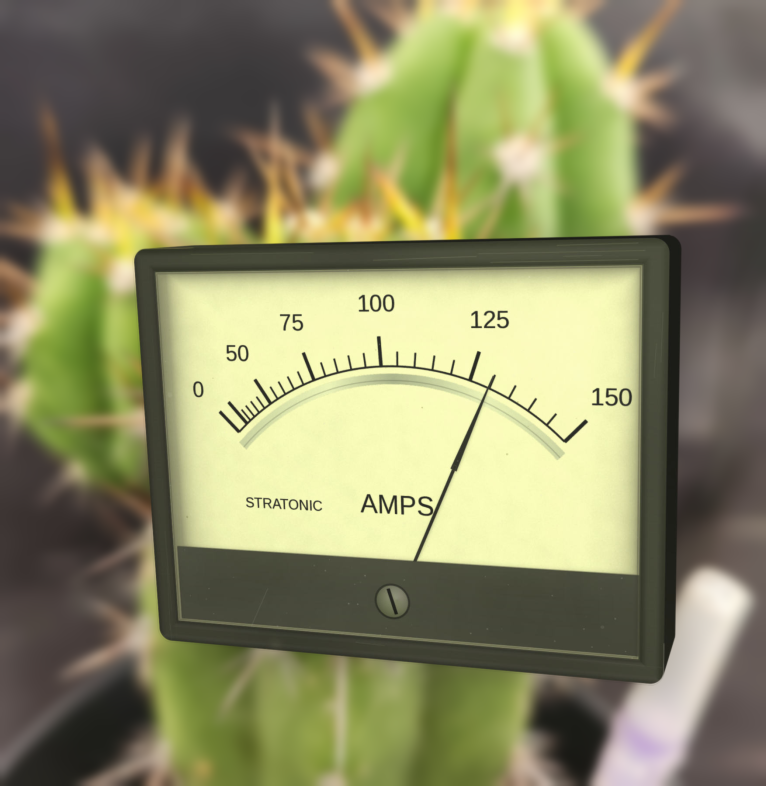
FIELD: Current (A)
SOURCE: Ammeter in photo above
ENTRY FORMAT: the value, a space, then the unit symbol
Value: 130 A
